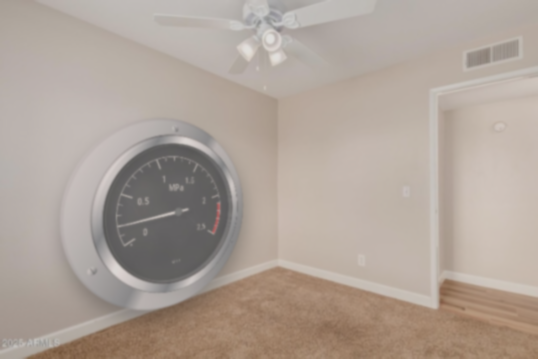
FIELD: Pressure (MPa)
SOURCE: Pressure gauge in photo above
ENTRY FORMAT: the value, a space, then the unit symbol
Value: 0.2 MPa
